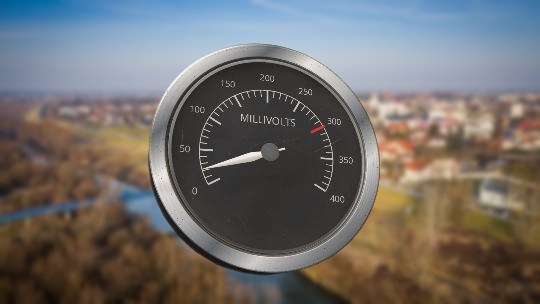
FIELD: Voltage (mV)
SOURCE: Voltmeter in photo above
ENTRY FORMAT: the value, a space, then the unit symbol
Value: 20 mV
